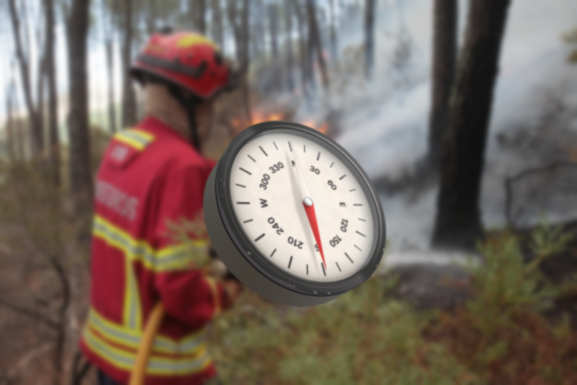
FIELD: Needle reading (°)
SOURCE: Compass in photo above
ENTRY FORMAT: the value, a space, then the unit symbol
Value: 180 °
